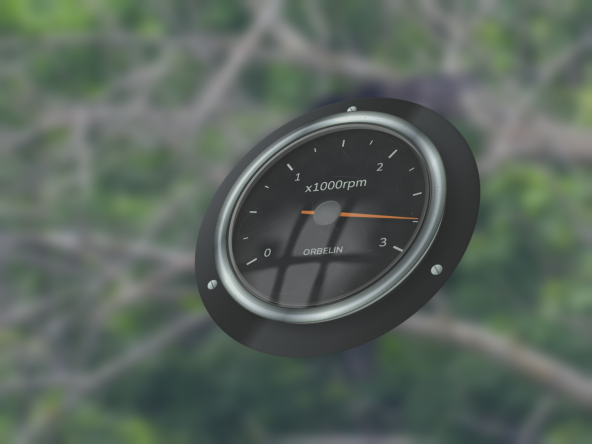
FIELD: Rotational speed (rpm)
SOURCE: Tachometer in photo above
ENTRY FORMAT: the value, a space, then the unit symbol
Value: 2750 rpm
